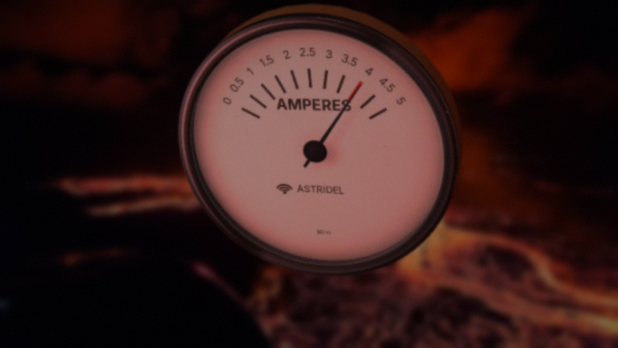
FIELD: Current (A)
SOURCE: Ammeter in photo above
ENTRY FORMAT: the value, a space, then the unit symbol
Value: 4 A
